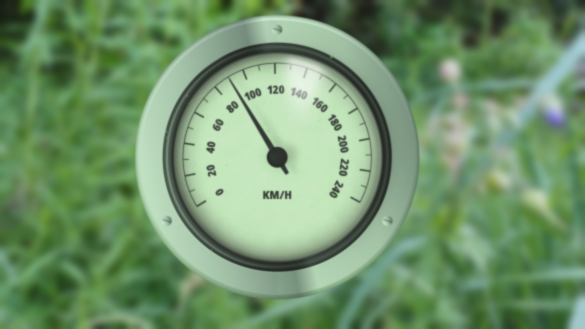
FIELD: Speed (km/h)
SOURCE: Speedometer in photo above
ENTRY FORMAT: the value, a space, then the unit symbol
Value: 90 km/h
